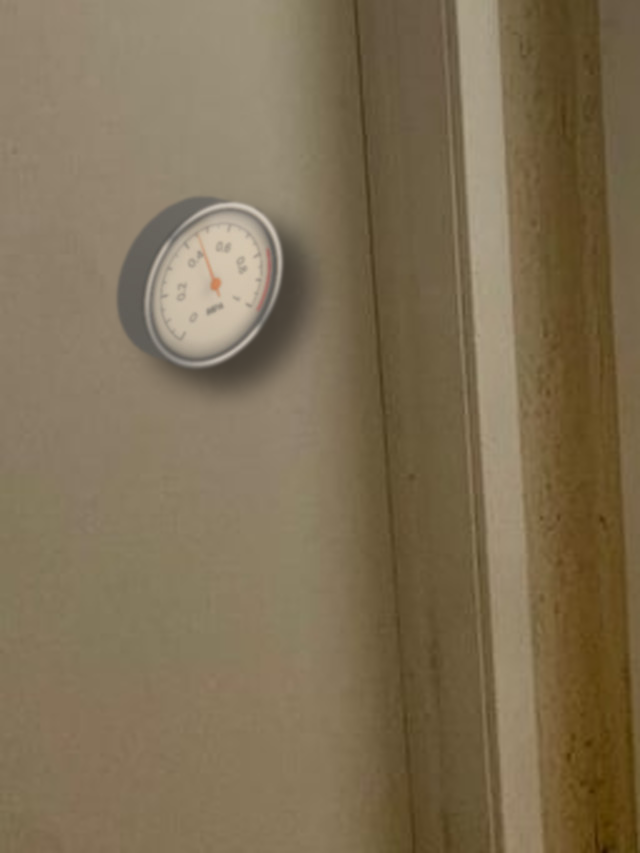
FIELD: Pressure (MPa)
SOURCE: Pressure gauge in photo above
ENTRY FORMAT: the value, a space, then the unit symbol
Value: 0.45 MPa
